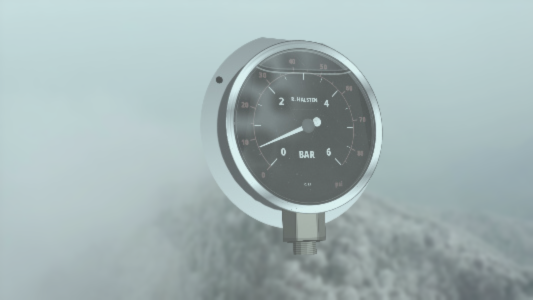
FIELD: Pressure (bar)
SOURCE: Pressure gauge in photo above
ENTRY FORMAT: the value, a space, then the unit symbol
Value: 0.5 bar
